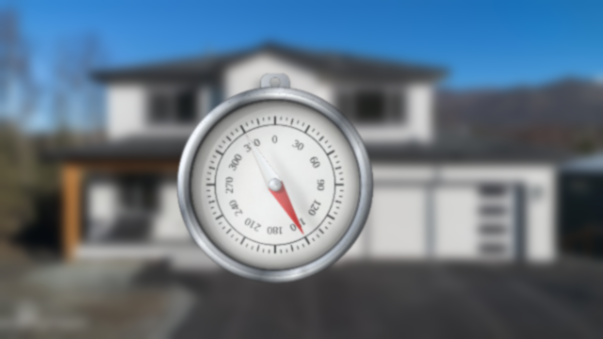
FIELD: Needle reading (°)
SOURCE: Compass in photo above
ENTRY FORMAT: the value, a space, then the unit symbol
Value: 150 °
